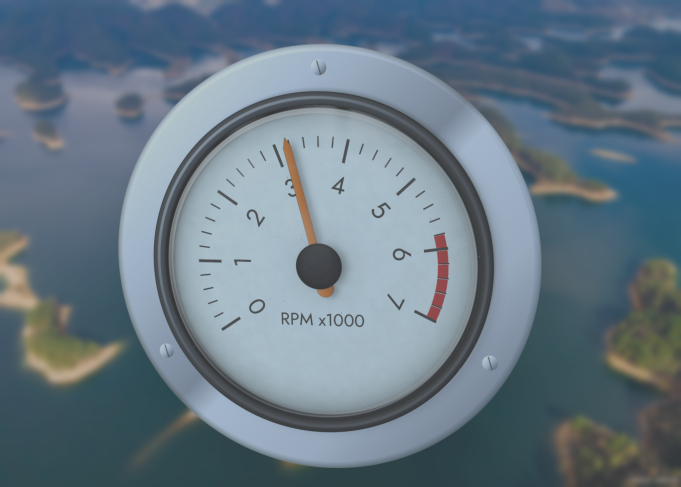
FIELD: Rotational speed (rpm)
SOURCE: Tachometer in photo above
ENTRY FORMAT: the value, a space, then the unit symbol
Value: 3200 rpm
